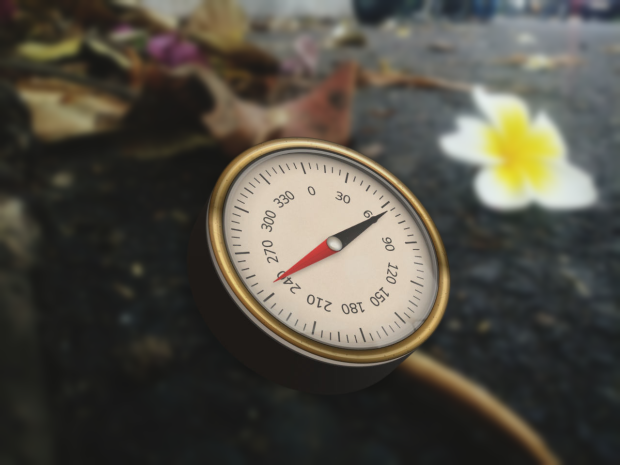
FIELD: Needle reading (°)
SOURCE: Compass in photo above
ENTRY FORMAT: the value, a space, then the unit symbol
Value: 245 °
